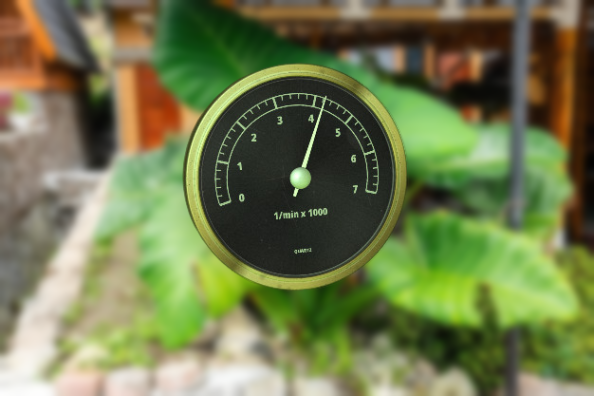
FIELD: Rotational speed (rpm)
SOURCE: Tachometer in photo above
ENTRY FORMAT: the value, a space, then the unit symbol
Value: 4200 rpm
